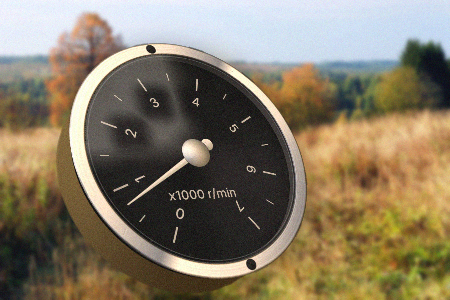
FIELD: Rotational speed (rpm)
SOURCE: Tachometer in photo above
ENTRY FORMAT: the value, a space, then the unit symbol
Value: 750 rpm
